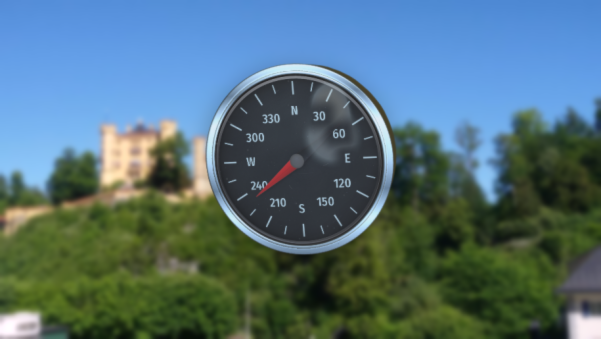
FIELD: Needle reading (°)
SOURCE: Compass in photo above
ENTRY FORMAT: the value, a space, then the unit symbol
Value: 232.5 °
